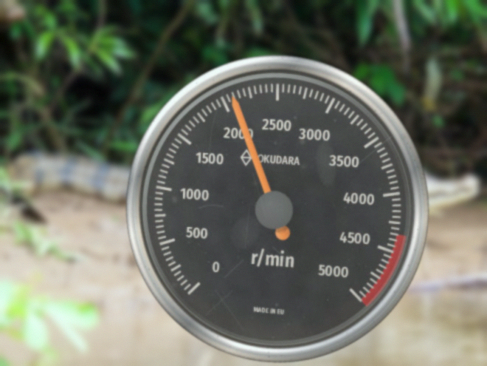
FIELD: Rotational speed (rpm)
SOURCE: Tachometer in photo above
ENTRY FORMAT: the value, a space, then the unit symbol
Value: 2100 rpm
